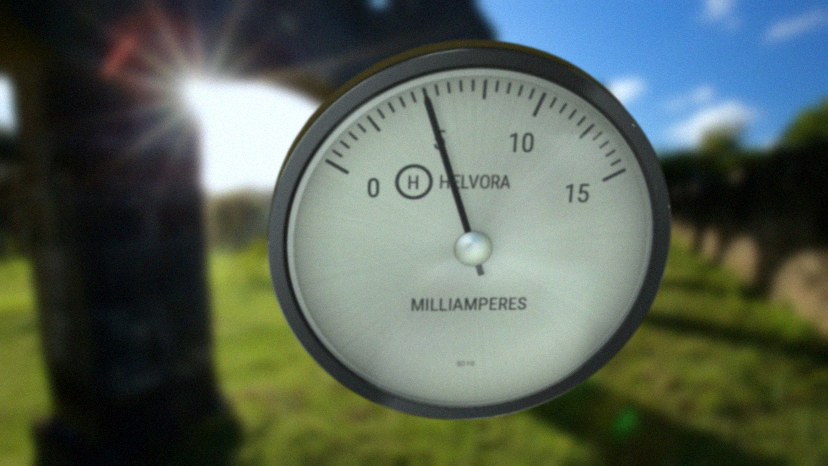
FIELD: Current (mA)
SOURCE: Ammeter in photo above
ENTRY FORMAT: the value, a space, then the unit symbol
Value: 5 mA
